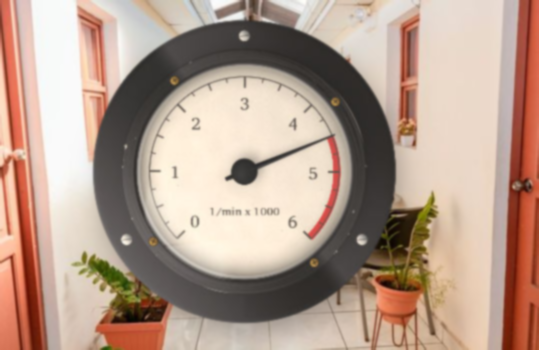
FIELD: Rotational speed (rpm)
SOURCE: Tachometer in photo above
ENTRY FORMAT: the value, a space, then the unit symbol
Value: 4500 rpm
